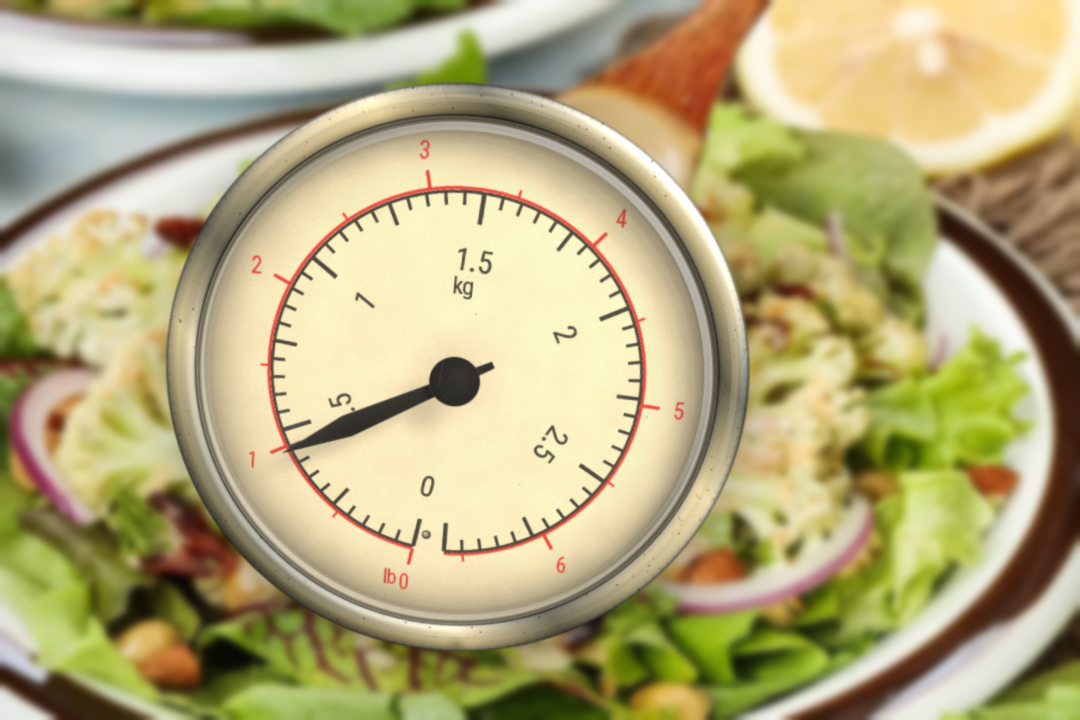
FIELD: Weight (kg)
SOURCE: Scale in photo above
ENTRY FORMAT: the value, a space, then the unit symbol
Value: 0.45 kg
